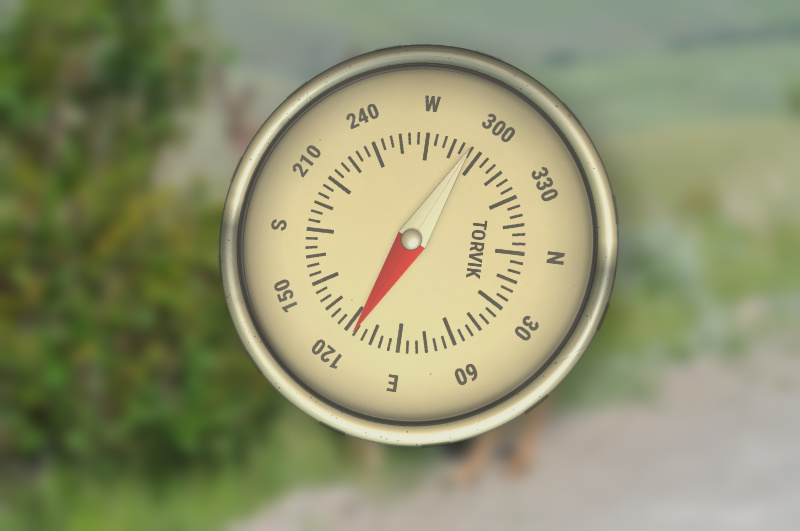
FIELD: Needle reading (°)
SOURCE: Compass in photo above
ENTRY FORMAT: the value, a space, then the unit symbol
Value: 115 °
